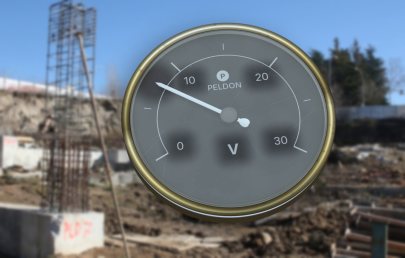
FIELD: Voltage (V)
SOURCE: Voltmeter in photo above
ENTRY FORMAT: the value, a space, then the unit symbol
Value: 7.5 V
